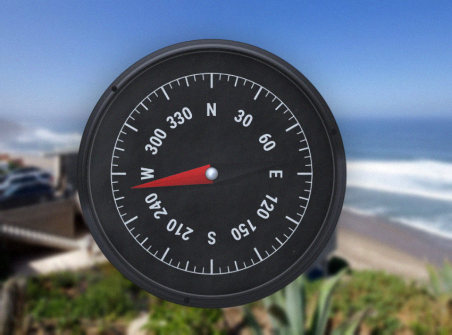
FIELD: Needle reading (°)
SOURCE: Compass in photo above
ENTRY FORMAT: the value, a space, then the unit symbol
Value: 260 °
